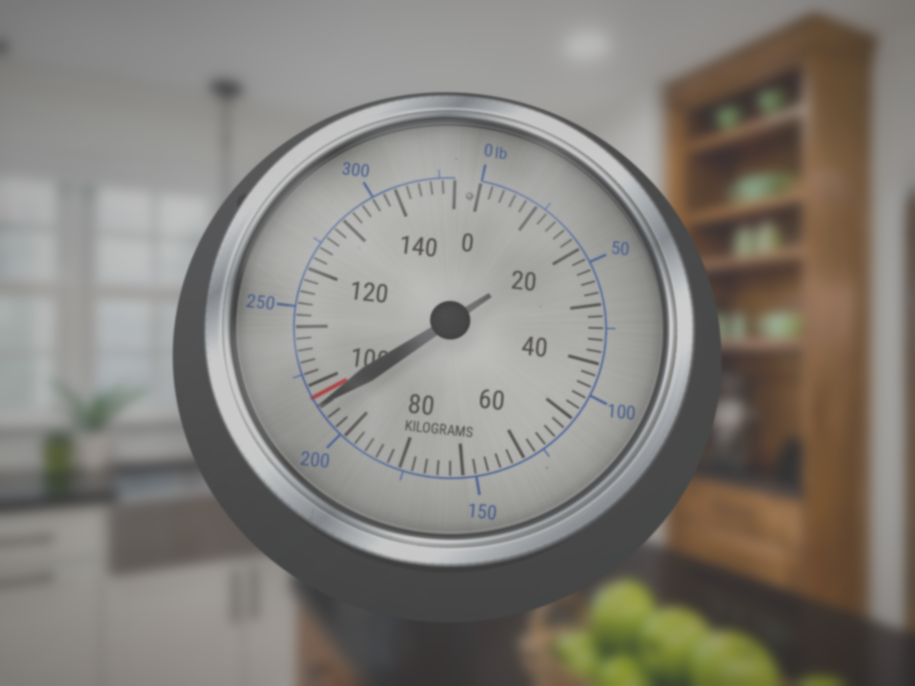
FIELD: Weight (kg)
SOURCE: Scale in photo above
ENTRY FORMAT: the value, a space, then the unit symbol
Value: 96 kg
